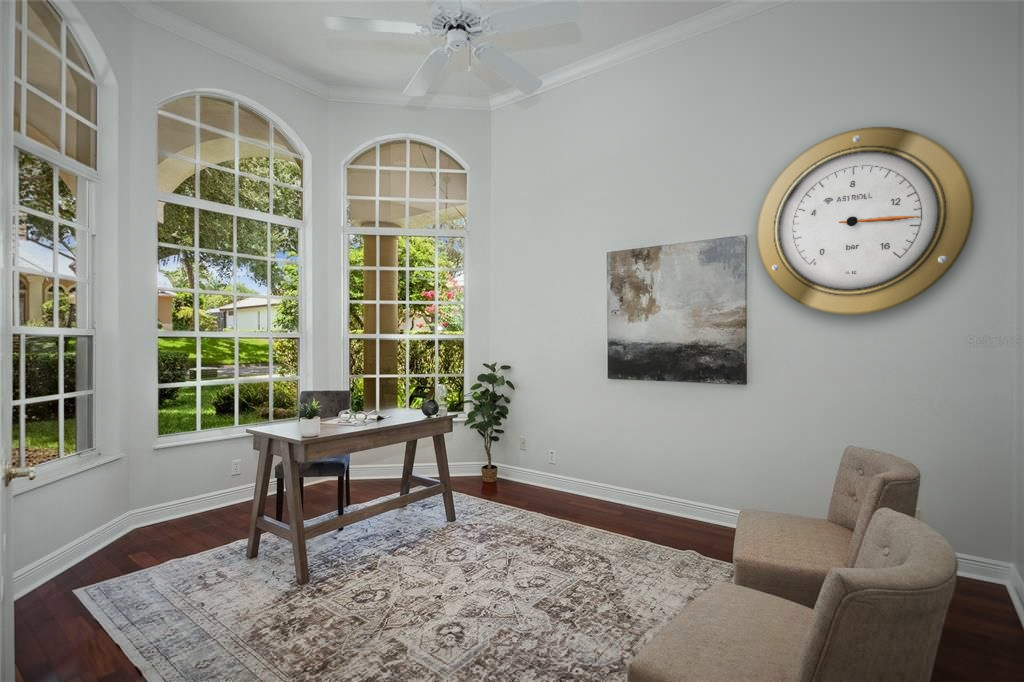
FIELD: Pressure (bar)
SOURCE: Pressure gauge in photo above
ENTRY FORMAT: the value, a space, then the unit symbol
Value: 13.5 bar
